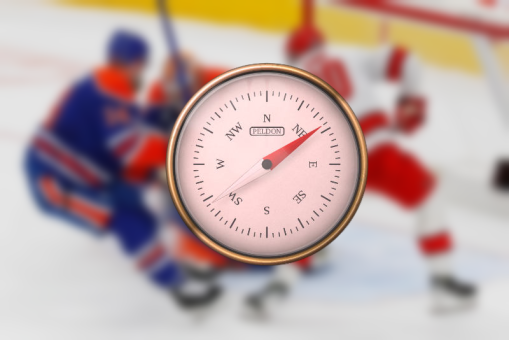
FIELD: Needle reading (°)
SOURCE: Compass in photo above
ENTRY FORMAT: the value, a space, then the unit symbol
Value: 55 °
